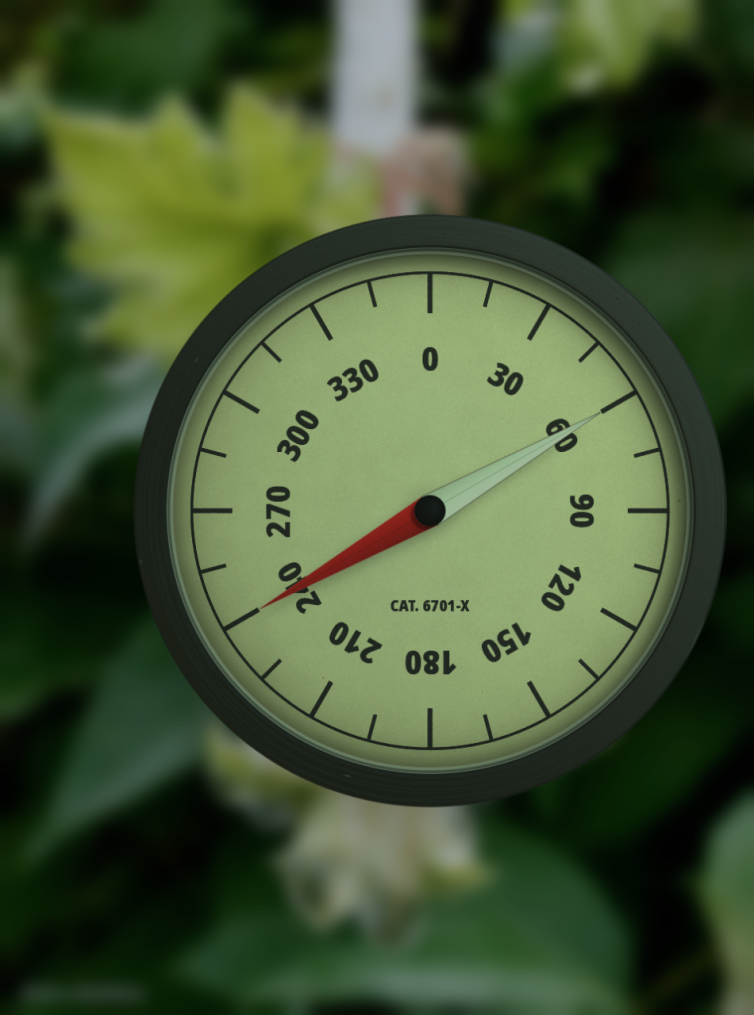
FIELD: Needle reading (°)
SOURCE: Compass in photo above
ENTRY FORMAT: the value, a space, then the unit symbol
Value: 240 °
